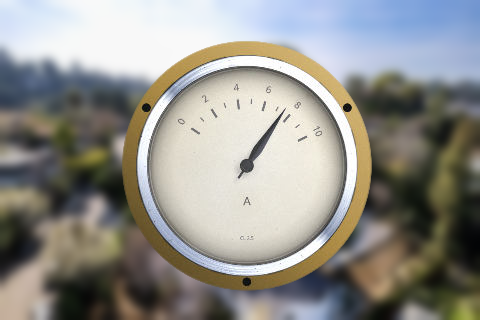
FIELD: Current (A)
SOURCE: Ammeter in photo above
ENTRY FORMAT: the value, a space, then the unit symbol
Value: 7.5 A
